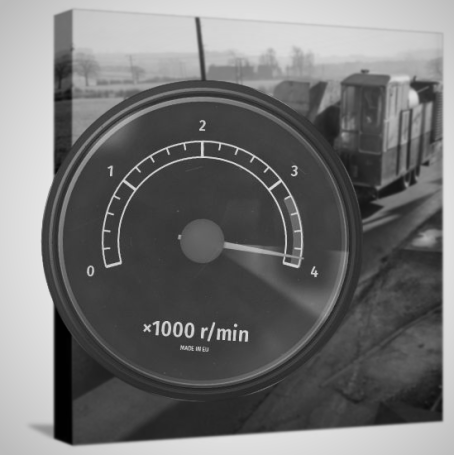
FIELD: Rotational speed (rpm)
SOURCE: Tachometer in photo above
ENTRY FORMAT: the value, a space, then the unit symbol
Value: 3900 rpm
